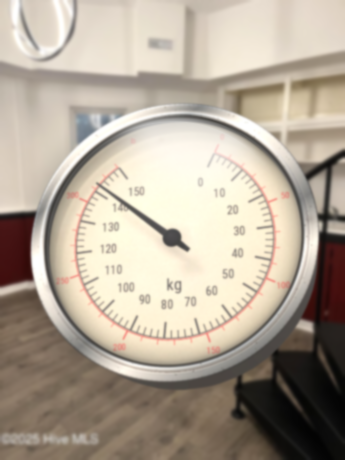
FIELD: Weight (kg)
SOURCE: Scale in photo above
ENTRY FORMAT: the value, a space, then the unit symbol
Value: 142 kg
